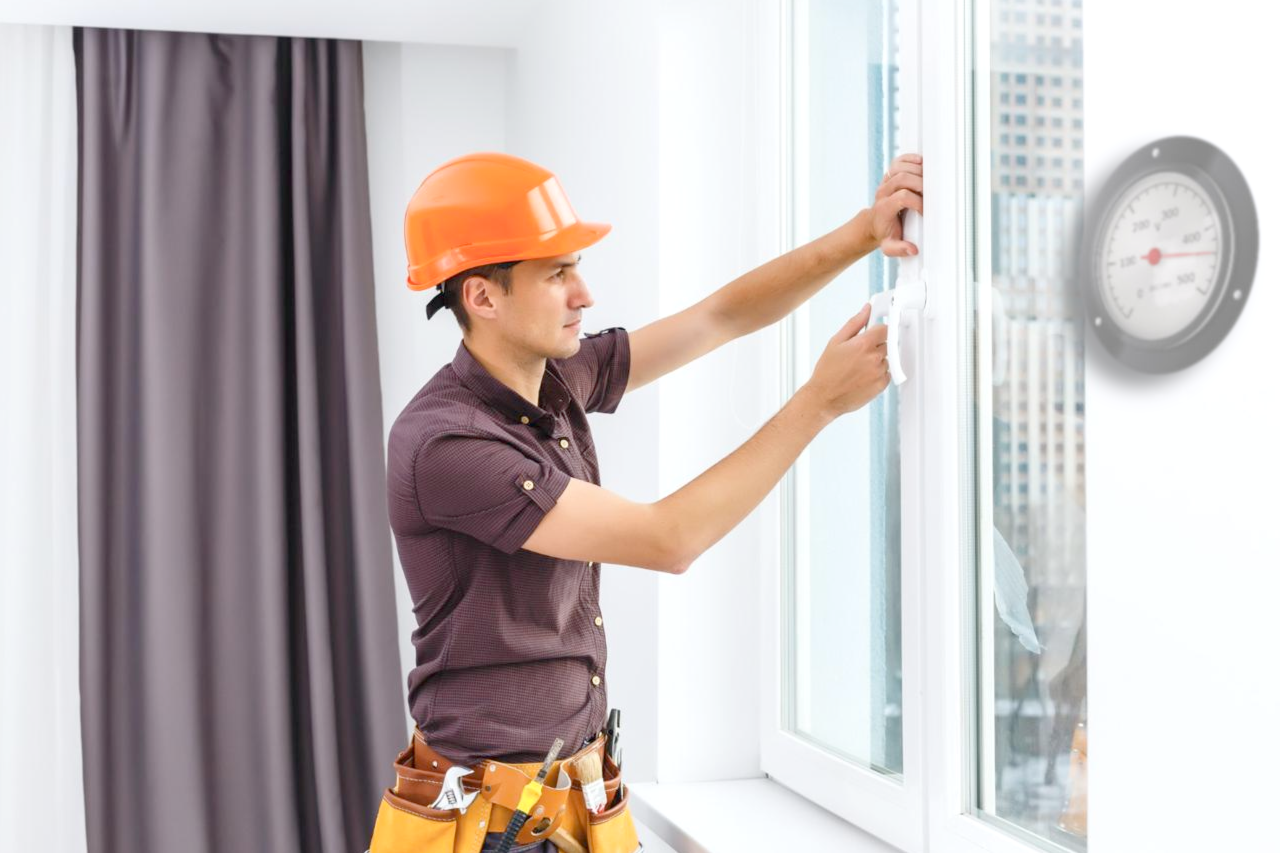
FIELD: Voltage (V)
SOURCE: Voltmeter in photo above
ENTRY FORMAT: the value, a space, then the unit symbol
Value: 440 V
